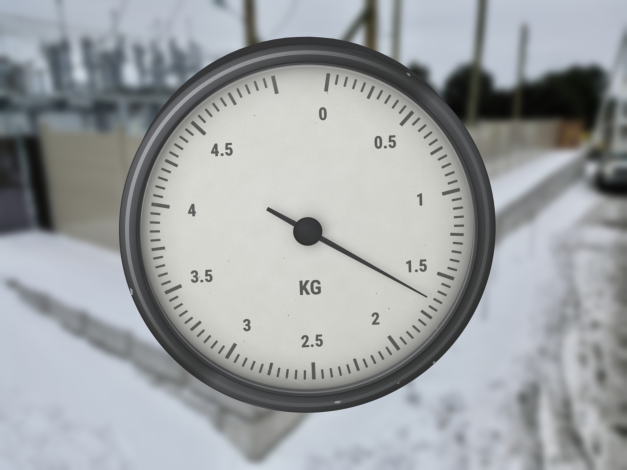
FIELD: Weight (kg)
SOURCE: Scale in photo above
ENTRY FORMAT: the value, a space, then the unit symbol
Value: 1.65 kg
